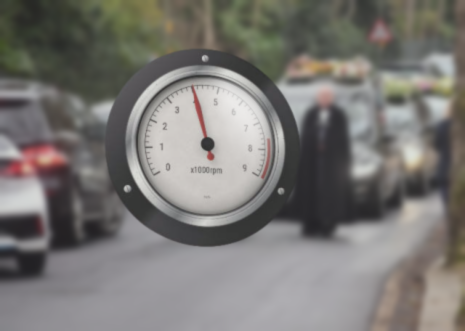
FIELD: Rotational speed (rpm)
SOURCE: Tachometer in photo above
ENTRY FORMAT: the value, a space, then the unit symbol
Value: 4000 rpm
